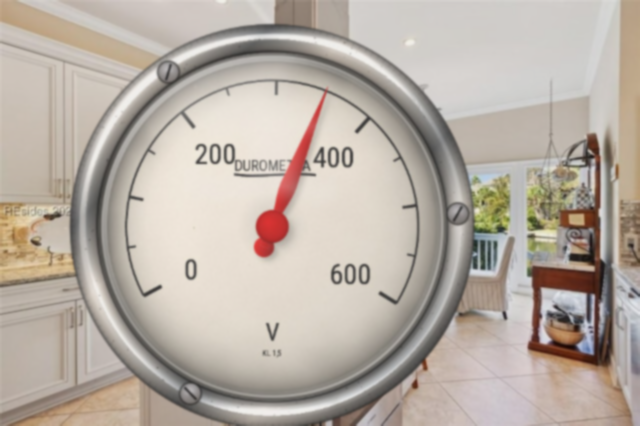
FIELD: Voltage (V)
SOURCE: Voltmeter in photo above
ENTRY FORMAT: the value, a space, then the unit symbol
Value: 350 V
